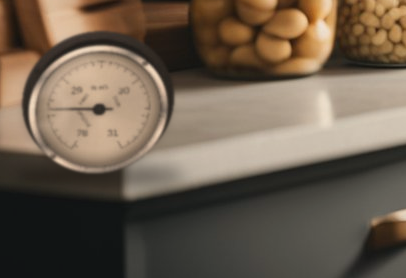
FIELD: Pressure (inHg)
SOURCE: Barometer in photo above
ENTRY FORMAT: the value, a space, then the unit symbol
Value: 28.6 inHg
